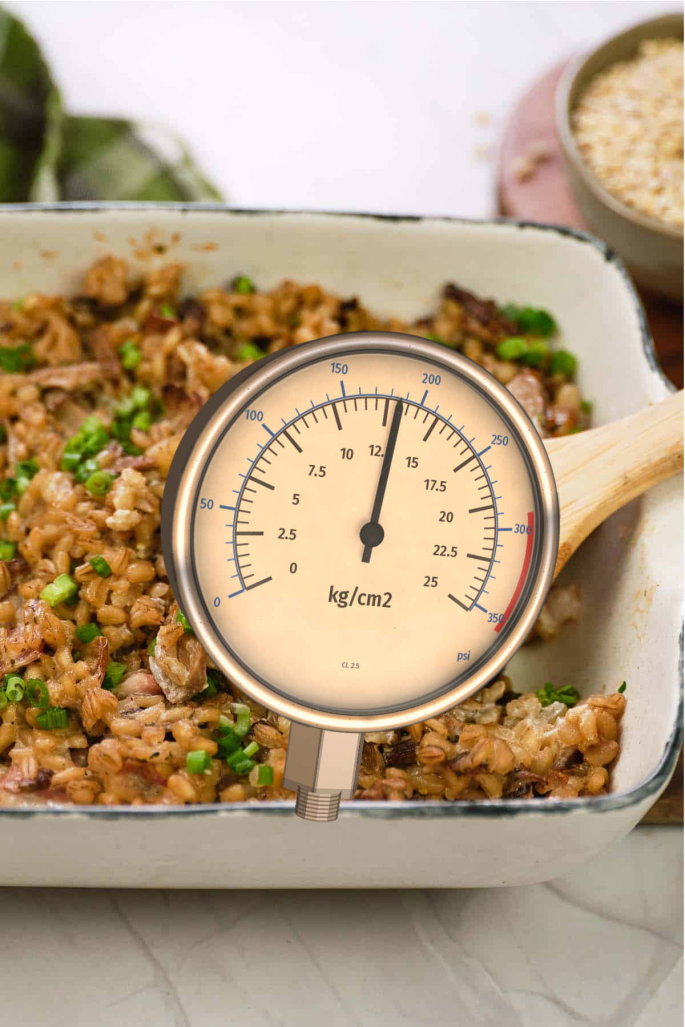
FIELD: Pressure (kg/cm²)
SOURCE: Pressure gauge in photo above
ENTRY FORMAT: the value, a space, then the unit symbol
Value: 13 kg/cm²
